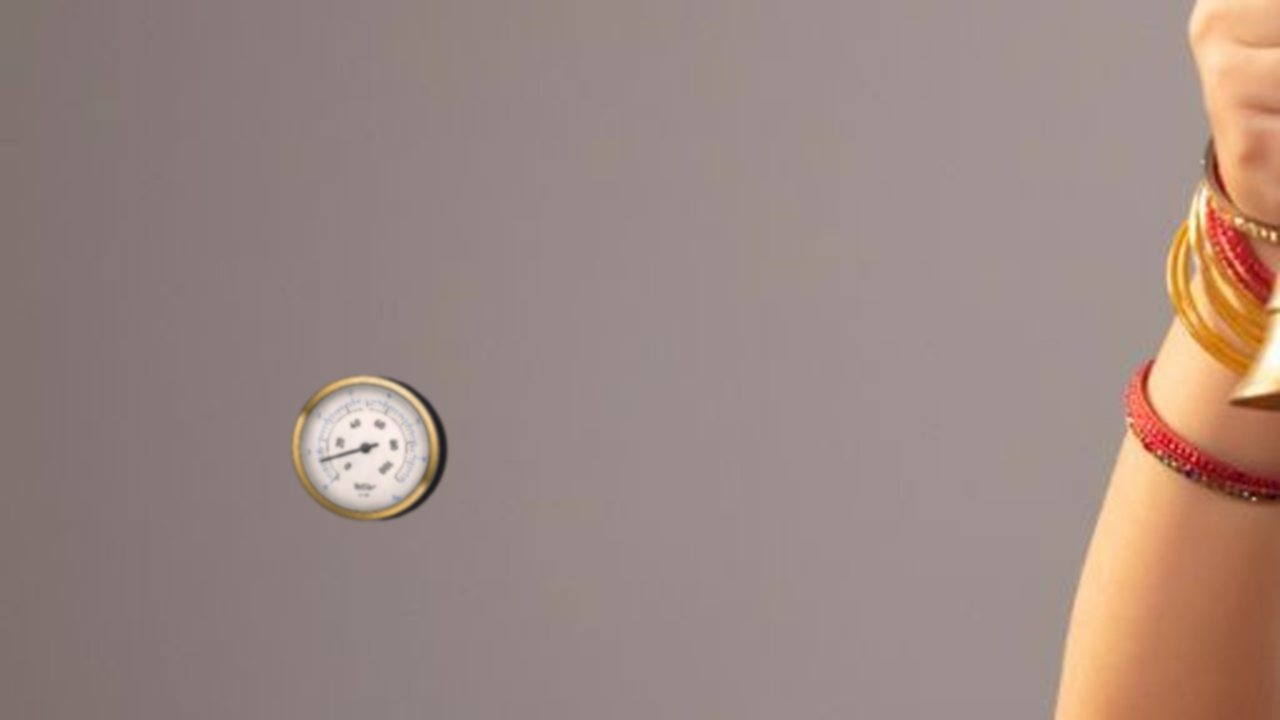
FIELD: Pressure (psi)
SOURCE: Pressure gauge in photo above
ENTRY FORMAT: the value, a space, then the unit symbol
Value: 10 psi
